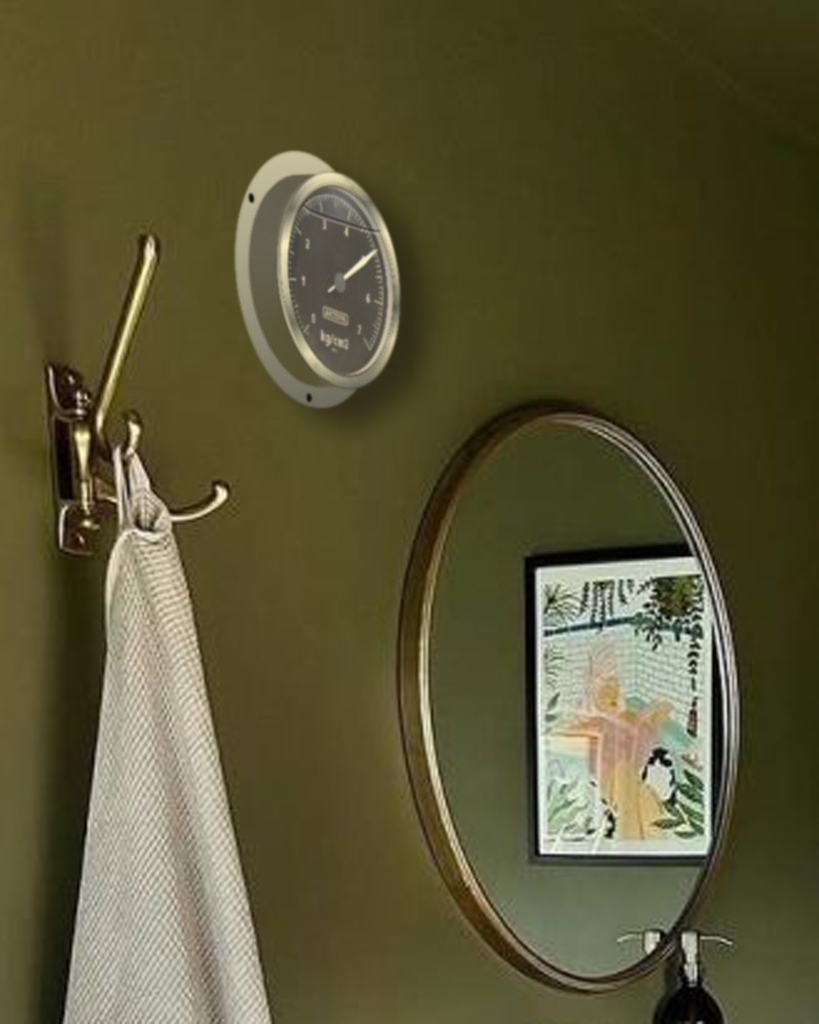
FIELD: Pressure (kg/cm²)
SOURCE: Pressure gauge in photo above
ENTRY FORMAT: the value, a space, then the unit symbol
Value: 5 kg/cm²
